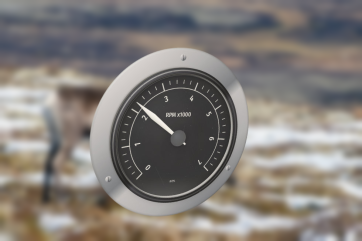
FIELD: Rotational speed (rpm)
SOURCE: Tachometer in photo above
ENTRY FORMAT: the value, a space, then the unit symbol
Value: 2200 rpm
